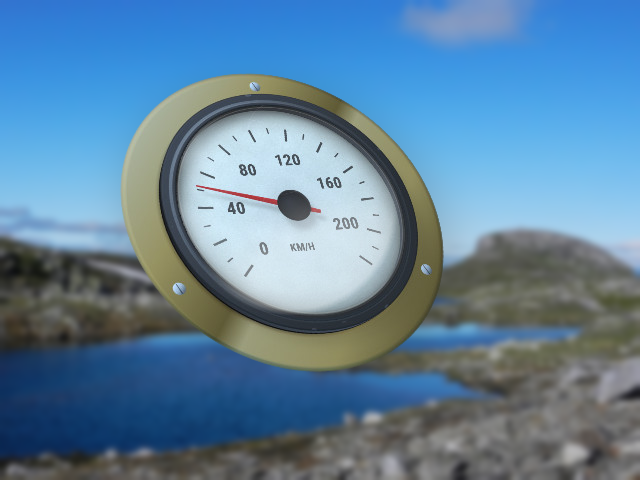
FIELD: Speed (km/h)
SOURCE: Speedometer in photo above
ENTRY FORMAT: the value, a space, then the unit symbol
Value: 50 km/h
